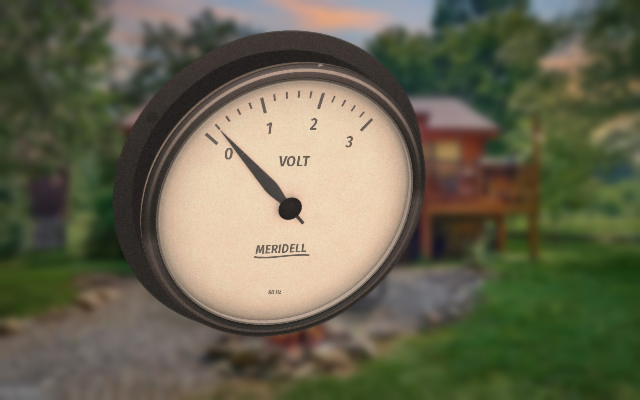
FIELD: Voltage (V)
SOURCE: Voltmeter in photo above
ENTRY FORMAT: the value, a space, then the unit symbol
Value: 0.2 V
